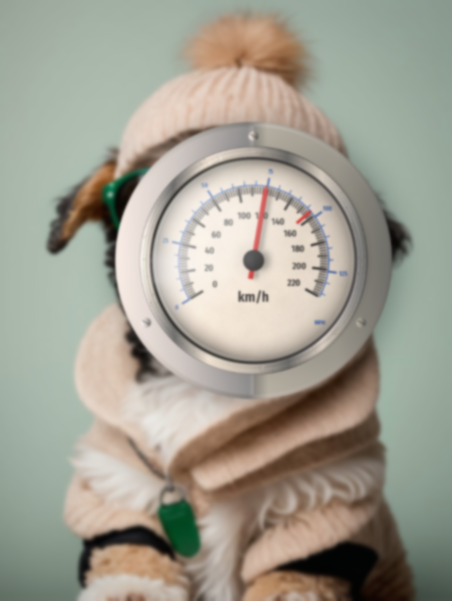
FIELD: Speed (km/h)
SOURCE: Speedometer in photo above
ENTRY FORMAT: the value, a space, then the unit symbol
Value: 120 km/h
